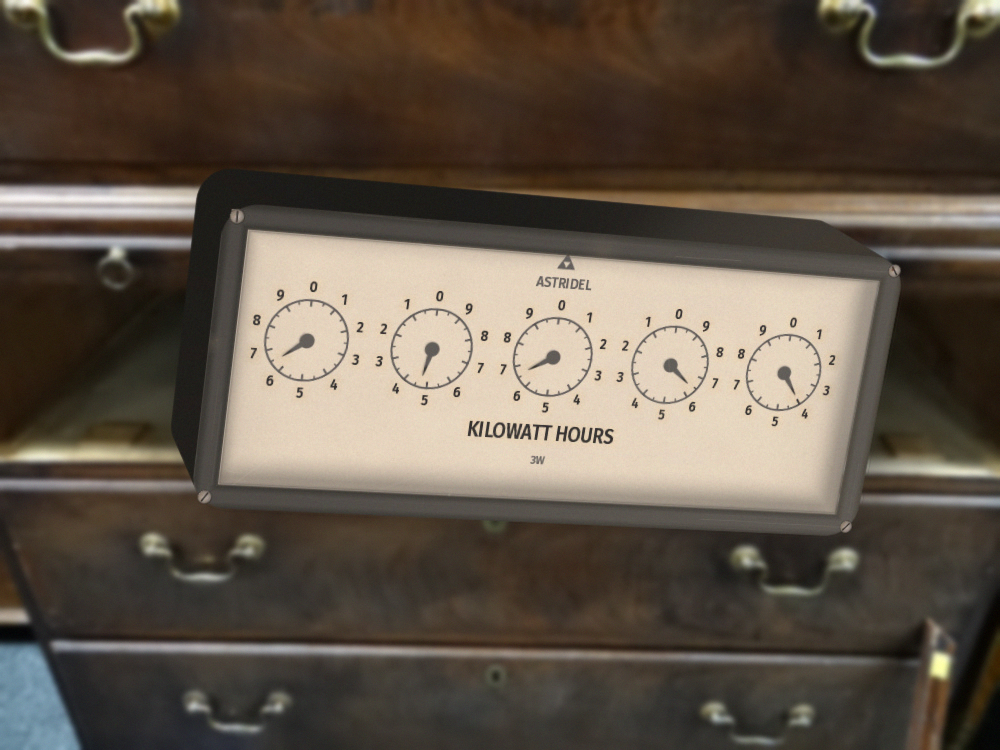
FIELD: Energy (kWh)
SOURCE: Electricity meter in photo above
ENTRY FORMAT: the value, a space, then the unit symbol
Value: 64664 kWh
